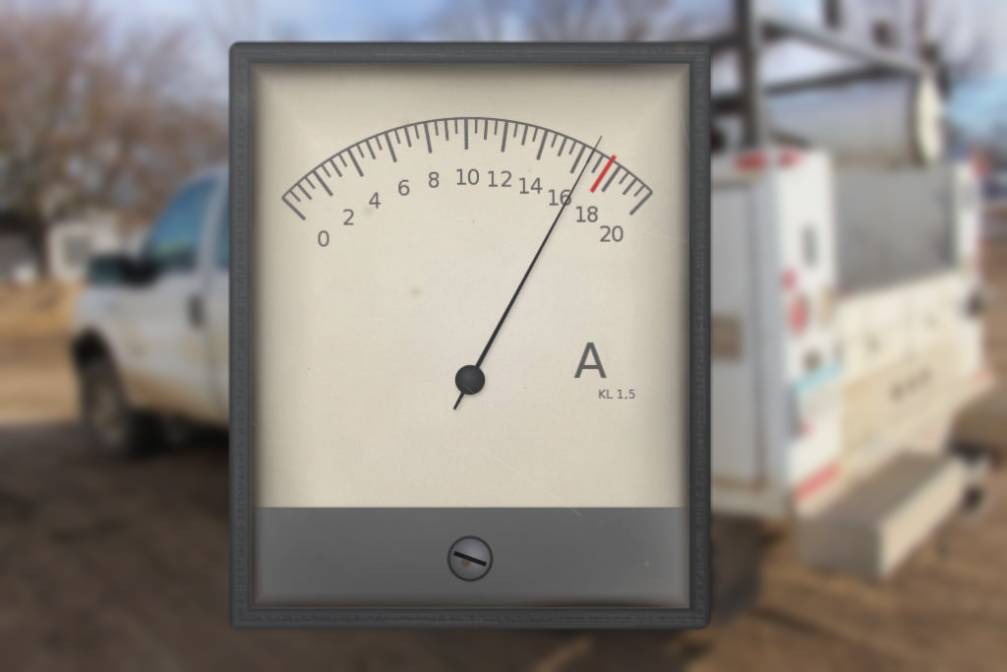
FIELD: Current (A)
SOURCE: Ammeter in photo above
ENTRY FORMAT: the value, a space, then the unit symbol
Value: 16.5 A
